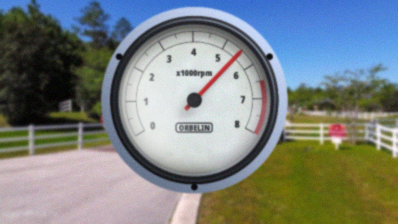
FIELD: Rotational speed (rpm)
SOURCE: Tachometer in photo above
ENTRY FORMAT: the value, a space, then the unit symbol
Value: 5500 rpm
